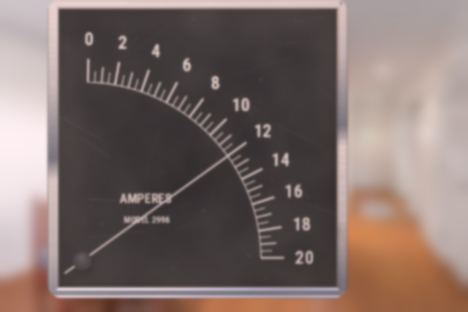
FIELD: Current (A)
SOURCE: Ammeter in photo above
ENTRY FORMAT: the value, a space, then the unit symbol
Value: 12 A
